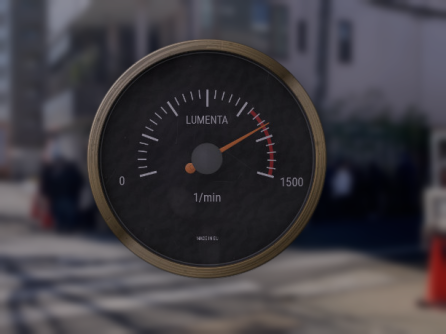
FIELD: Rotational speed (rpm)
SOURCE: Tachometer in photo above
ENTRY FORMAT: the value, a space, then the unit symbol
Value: 1175 rpm
